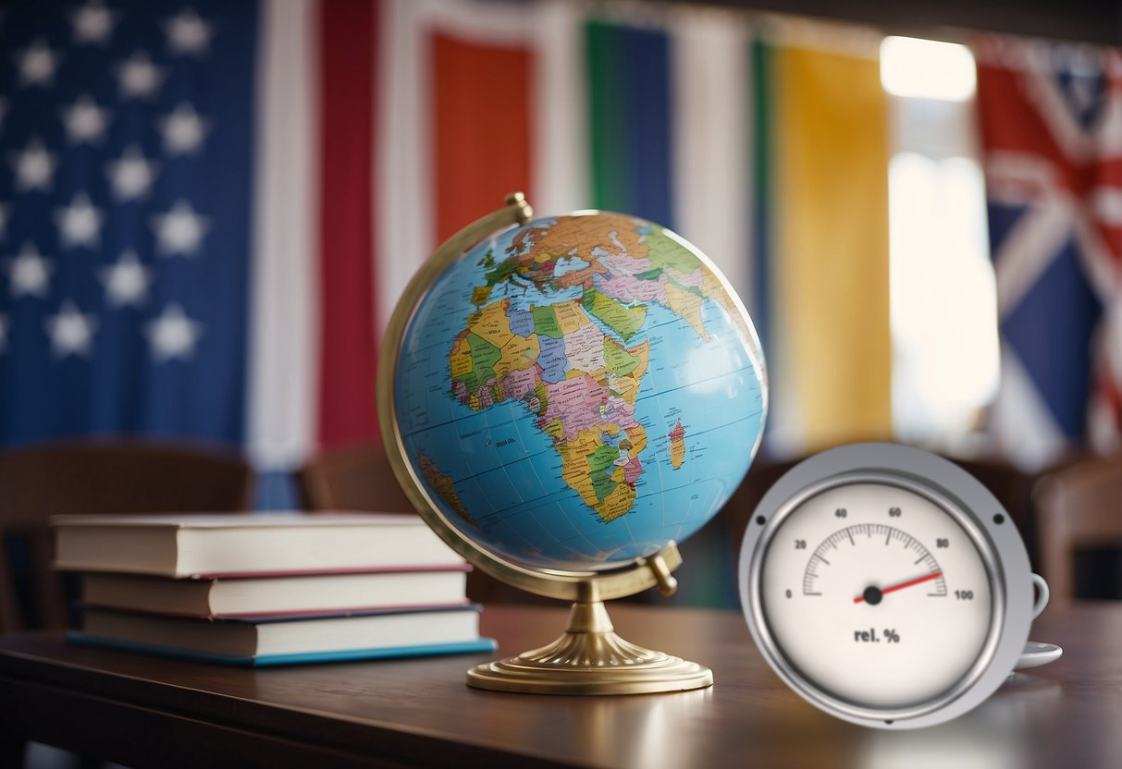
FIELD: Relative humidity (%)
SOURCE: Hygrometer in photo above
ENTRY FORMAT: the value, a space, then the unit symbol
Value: 90 %
